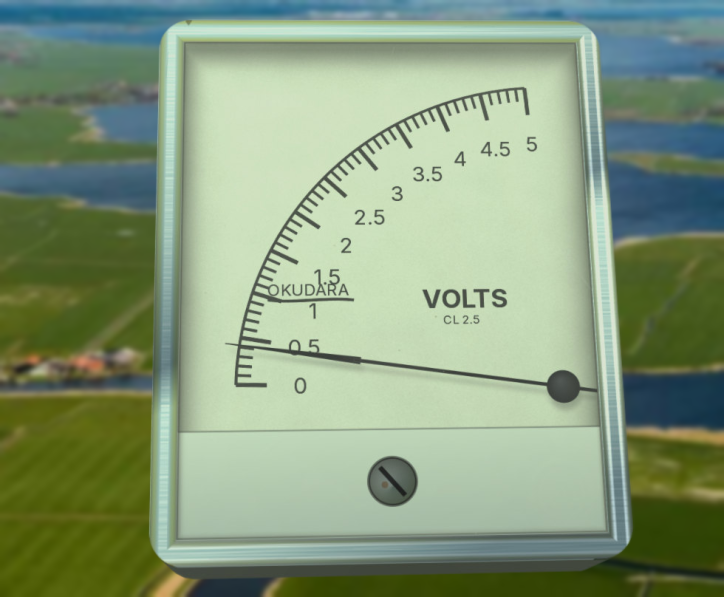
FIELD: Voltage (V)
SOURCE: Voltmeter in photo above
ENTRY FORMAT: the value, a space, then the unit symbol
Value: 0.4 V
